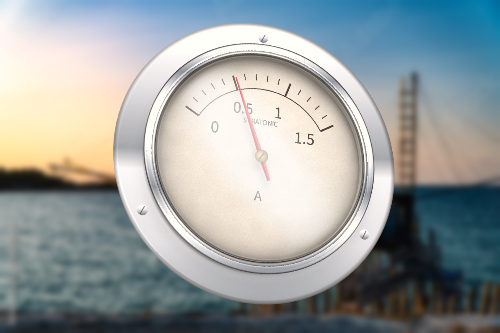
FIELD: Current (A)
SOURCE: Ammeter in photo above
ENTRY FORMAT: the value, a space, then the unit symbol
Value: 0.5 A
